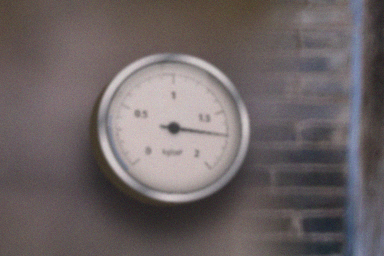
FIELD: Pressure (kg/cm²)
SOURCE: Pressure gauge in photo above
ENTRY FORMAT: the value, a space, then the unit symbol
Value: 1.7 kg/cm²
